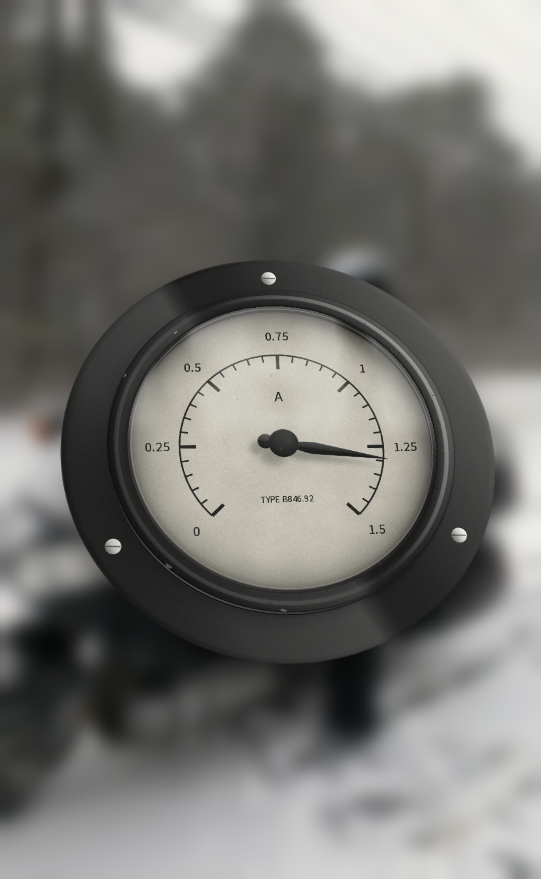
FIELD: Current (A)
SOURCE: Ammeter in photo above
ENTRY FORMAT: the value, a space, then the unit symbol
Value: 1.3 A
